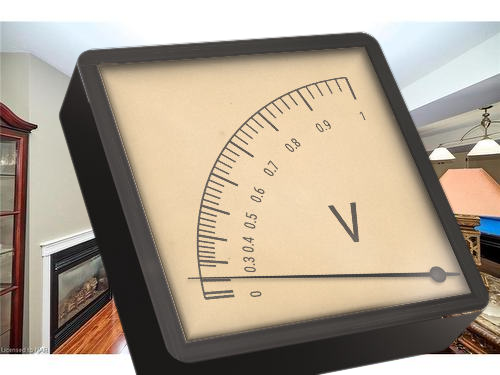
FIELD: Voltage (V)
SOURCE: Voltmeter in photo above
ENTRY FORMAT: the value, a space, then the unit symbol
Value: 0.2 V
